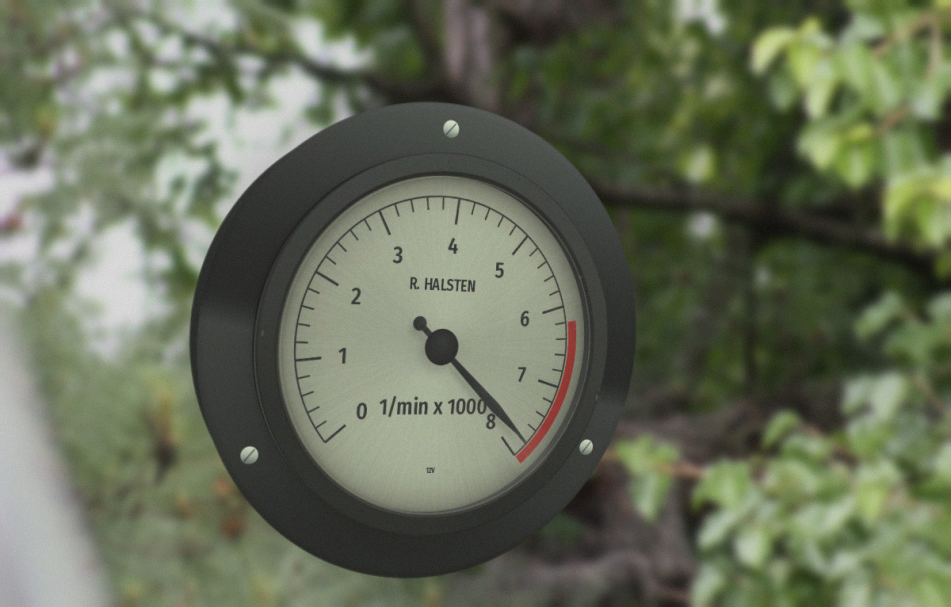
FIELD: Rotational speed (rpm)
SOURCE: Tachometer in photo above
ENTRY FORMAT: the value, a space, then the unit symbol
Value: 7800 rpm
